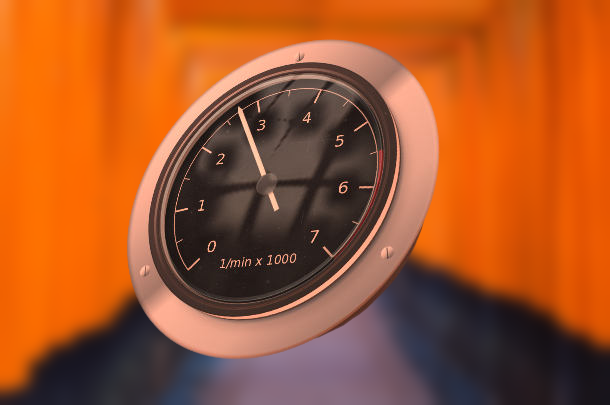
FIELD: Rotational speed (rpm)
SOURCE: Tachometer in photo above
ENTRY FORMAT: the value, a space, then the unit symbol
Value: 2750 rpm
